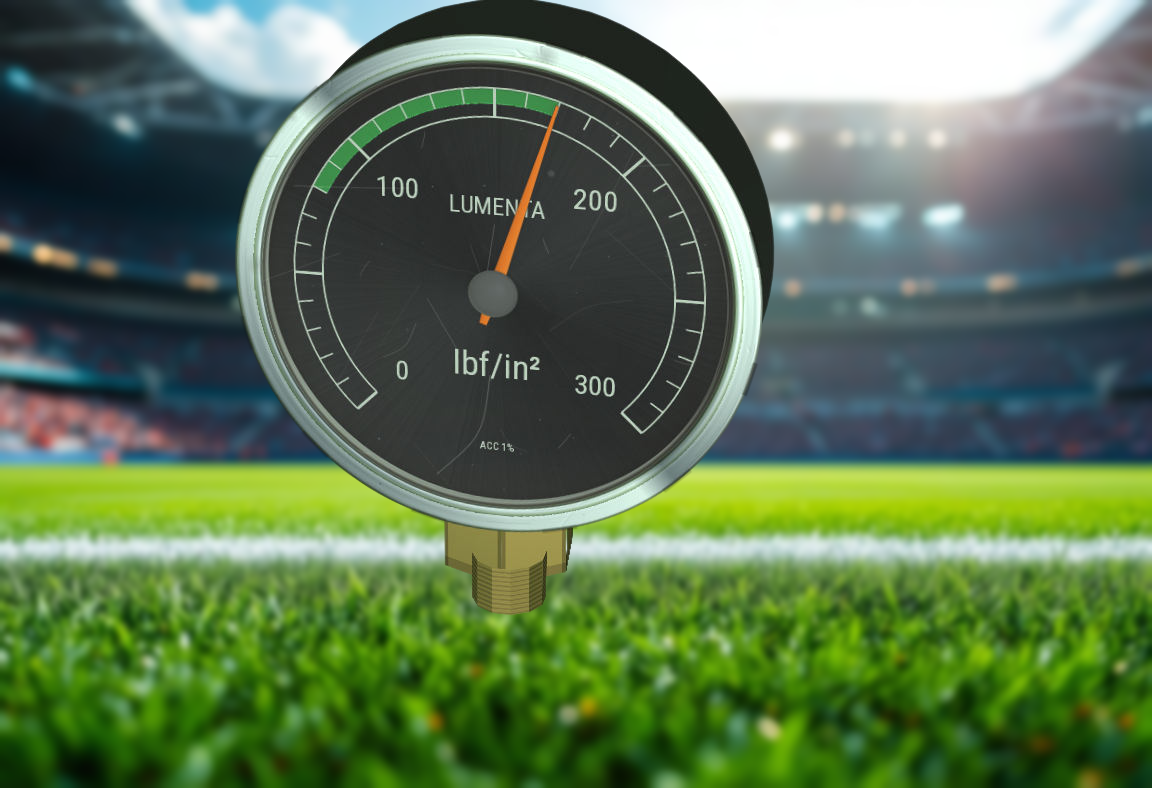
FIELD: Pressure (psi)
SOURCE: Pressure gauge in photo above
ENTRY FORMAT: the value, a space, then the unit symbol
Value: 170 psi
